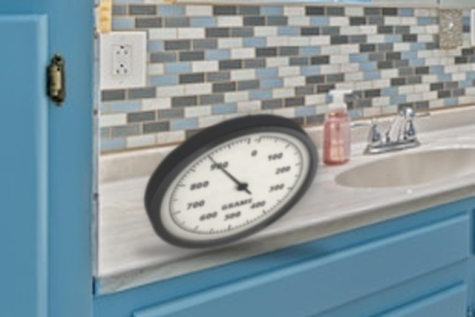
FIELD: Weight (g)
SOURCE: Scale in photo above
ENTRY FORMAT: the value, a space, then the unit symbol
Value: 900 g
